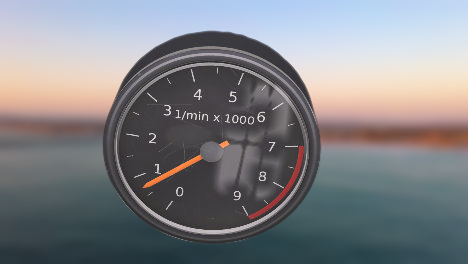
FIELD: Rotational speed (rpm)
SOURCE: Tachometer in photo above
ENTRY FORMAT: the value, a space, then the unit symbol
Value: 750 rpm
